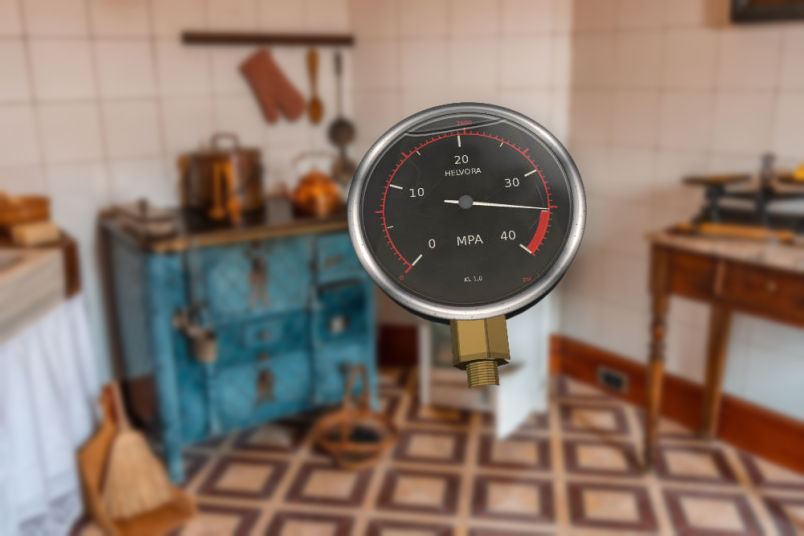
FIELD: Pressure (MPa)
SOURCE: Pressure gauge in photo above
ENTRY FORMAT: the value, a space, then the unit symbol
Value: 35 MPa
